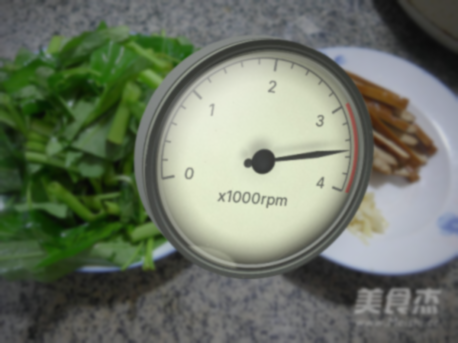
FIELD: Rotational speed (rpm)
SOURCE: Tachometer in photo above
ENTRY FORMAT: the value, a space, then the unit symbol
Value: 3500 rpm
